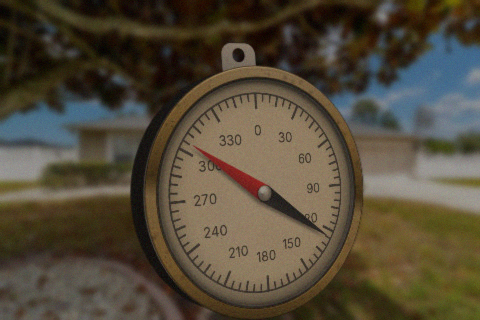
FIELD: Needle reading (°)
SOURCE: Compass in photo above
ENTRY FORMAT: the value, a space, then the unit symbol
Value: 305 °
